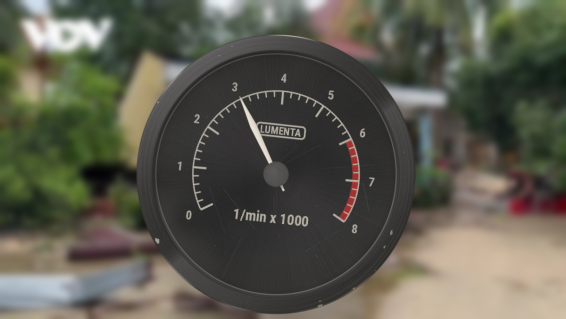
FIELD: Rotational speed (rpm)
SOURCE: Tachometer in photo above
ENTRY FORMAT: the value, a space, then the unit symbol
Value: 3000 rpm
